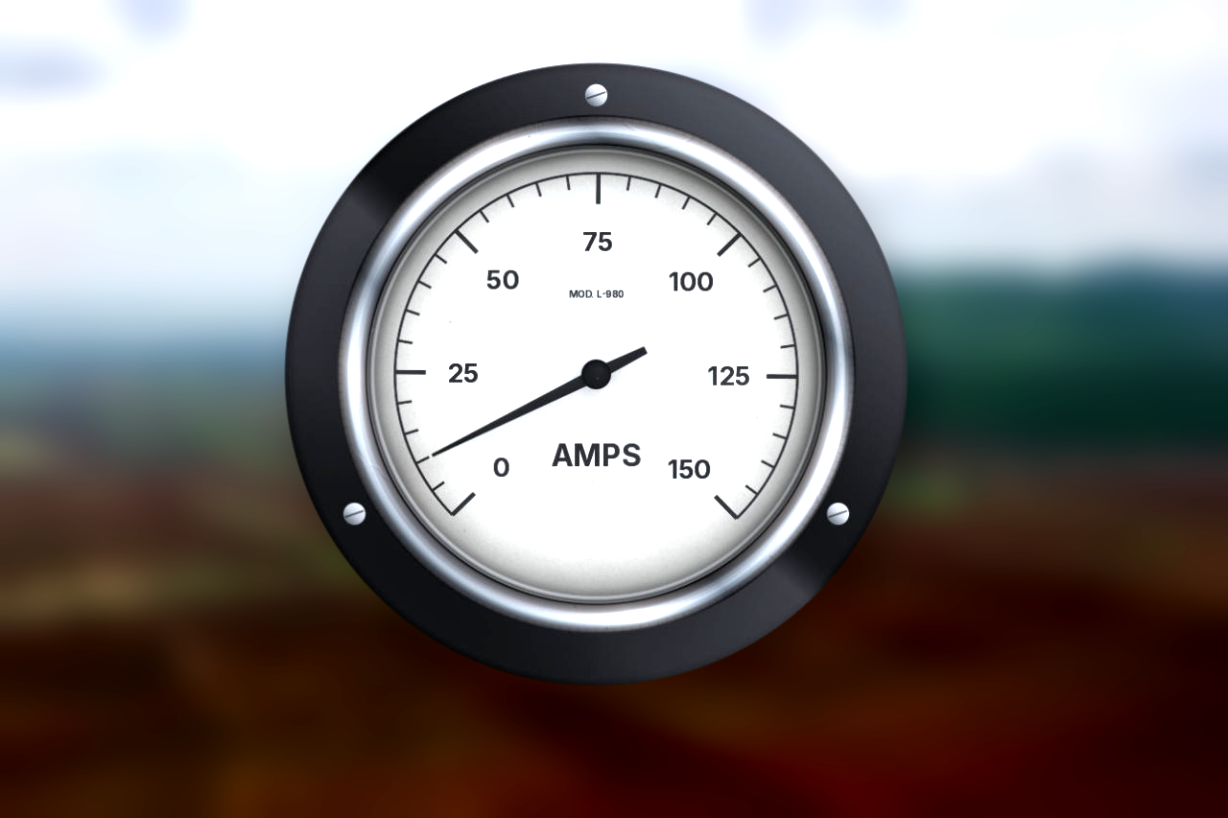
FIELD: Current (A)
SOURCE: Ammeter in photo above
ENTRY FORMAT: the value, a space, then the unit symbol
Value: 10 A
